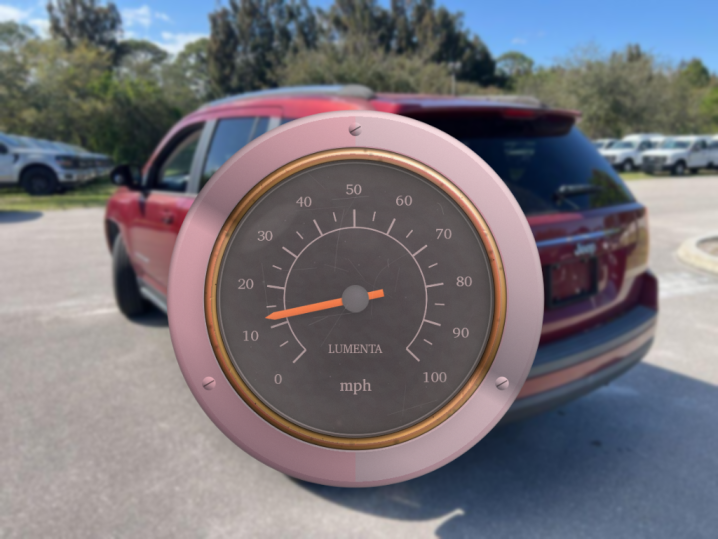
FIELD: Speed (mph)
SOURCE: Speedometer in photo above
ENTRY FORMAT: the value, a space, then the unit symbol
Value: 12.5 mph
